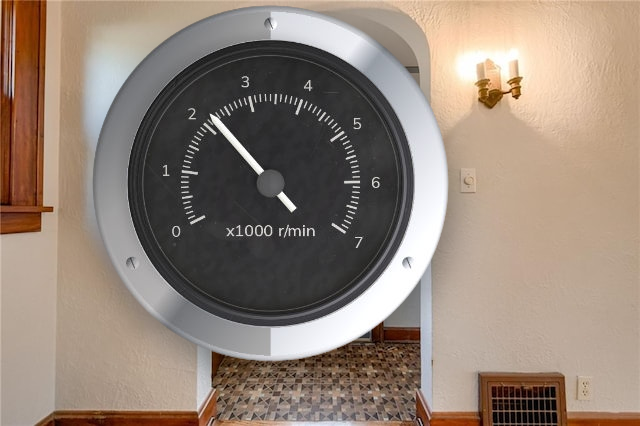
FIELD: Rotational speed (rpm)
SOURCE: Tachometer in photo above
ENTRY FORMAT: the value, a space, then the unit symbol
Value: 2200 rpm
